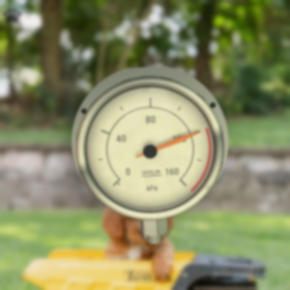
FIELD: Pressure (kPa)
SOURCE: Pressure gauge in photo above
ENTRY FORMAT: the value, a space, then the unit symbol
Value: 120 kPa
